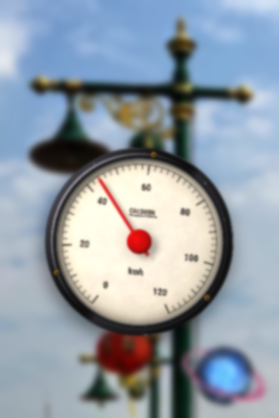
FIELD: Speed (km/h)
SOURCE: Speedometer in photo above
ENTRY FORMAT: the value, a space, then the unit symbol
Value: 44 km/h
